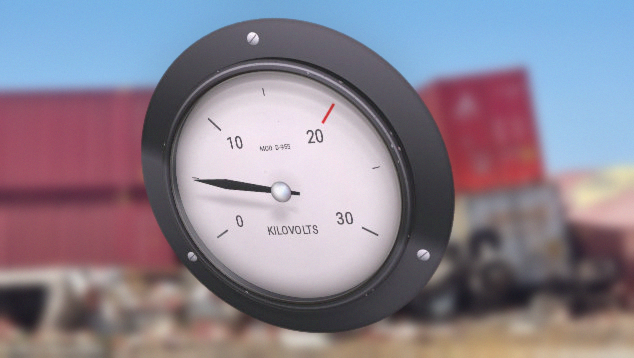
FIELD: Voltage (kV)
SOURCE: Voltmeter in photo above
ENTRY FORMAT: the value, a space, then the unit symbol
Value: 5 kV
